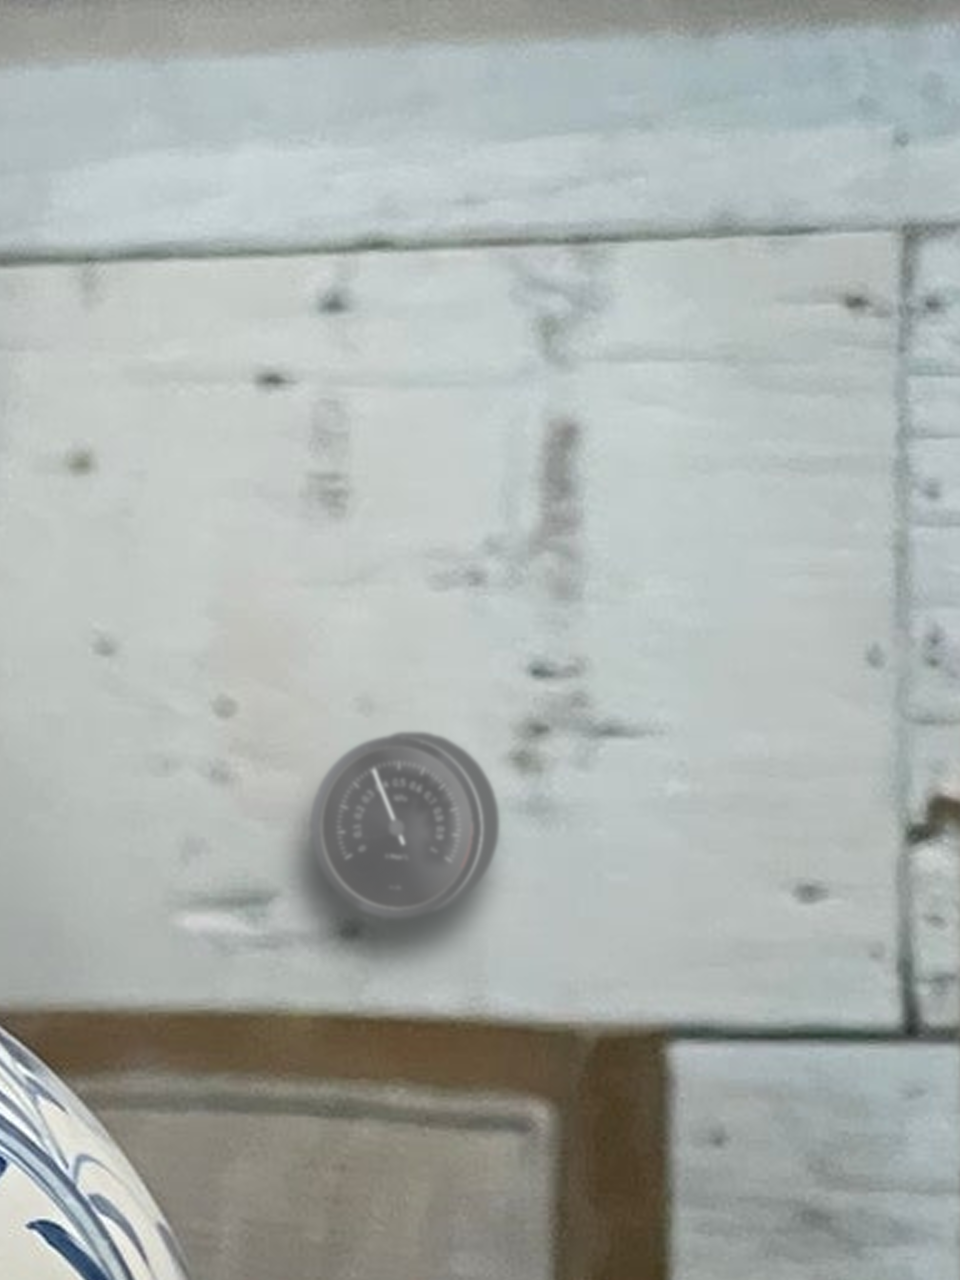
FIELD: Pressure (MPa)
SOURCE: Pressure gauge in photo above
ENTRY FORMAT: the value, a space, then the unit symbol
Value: 0.4 MPa
